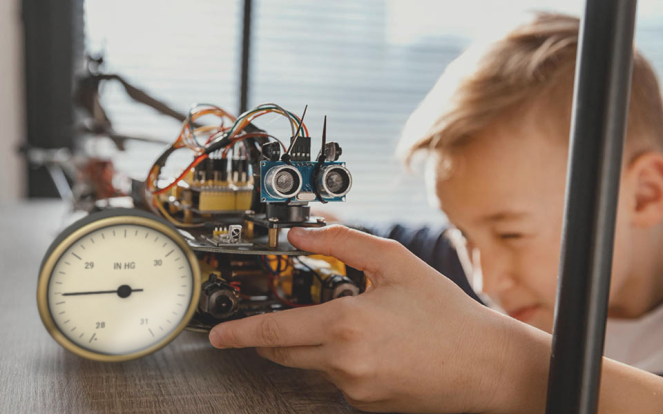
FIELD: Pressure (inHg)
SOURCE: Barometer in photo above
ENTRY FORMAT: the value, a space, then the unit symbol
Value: 28.6 inHg
